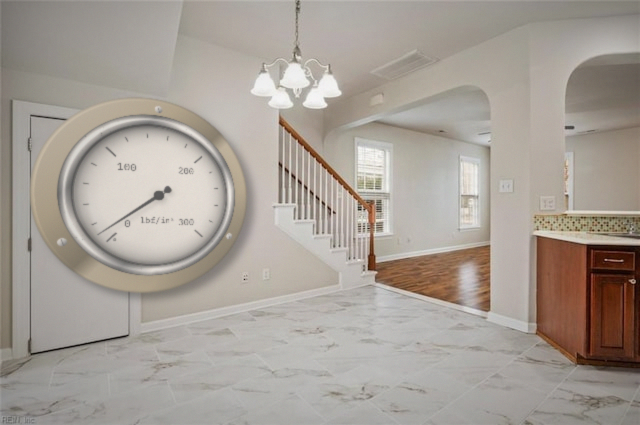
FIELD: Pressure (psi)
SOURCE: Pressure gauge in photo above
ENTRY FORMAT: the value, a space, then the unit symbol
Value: 10 psi
